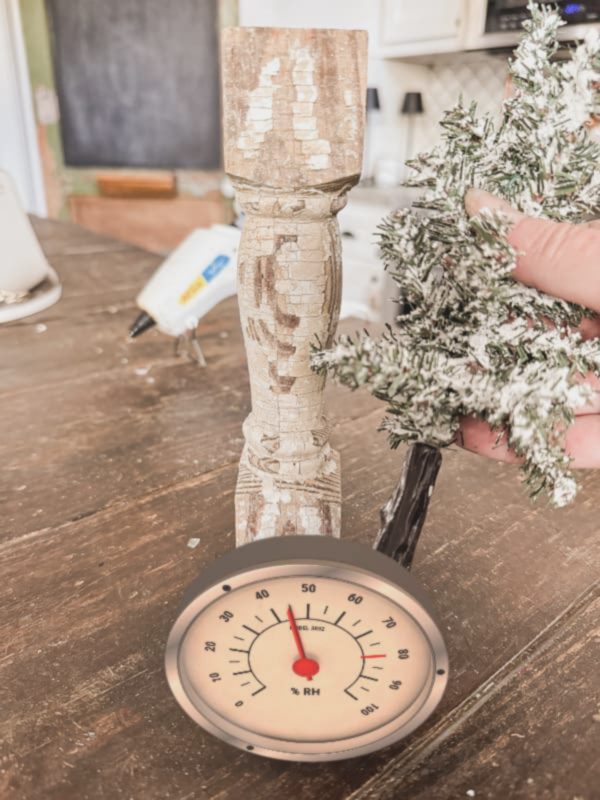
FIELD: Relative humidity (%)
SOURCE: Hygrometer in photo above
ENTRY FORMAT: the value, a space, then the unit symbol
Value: 45 %
